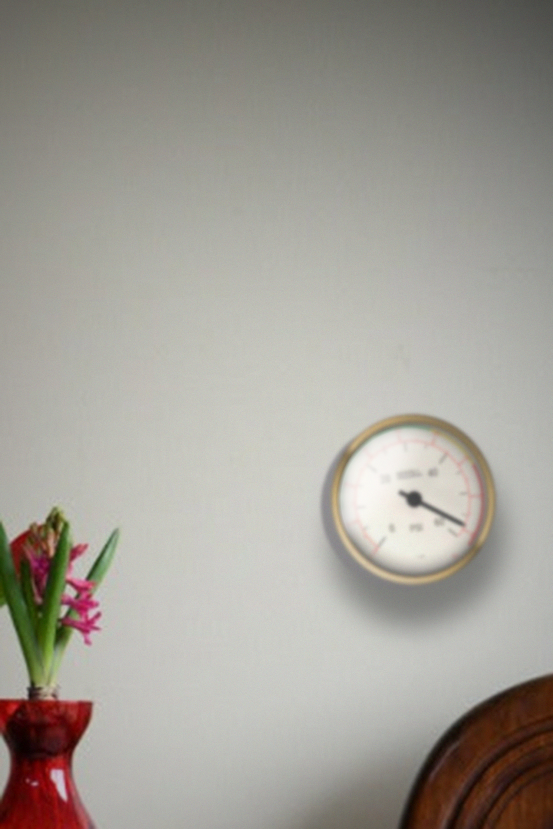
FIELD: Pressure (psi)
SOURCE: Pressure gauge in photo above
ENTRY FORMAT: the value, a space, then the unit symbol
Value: 57.5 psi
